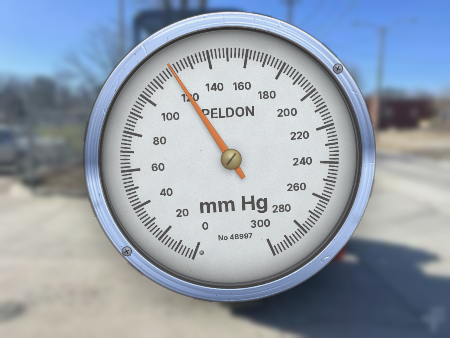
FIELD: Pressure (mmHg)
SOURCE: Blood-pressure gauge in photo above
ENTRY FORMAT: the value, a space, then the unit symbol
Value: 120 mmHg
